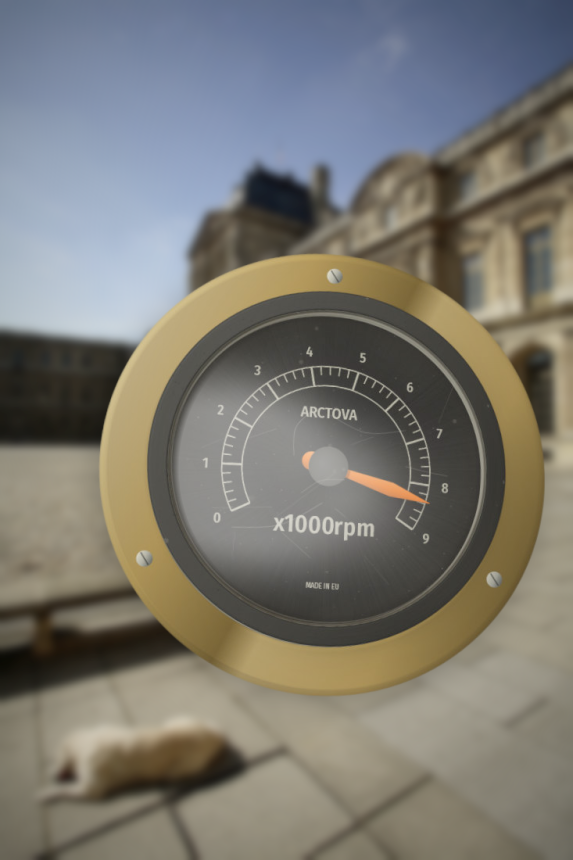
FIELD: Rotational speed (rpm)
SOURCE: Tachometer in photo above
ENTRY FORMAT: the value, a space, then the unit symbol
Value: 8400 rpm
